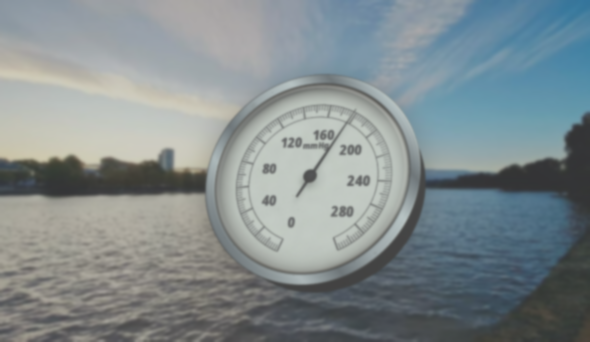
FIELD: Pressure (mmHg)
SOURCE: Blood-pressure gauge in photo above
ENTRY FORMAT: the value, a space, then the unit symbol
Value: 180 mmHg
